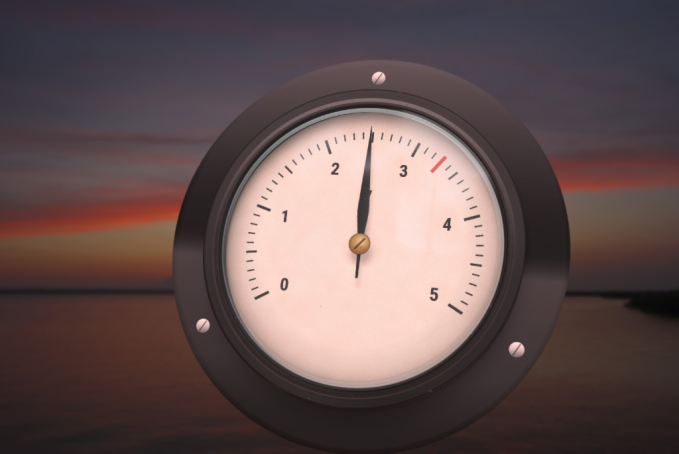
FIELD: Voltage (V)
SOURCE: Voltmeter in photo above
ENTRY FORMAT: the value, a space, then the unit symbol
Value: 2.5 V
